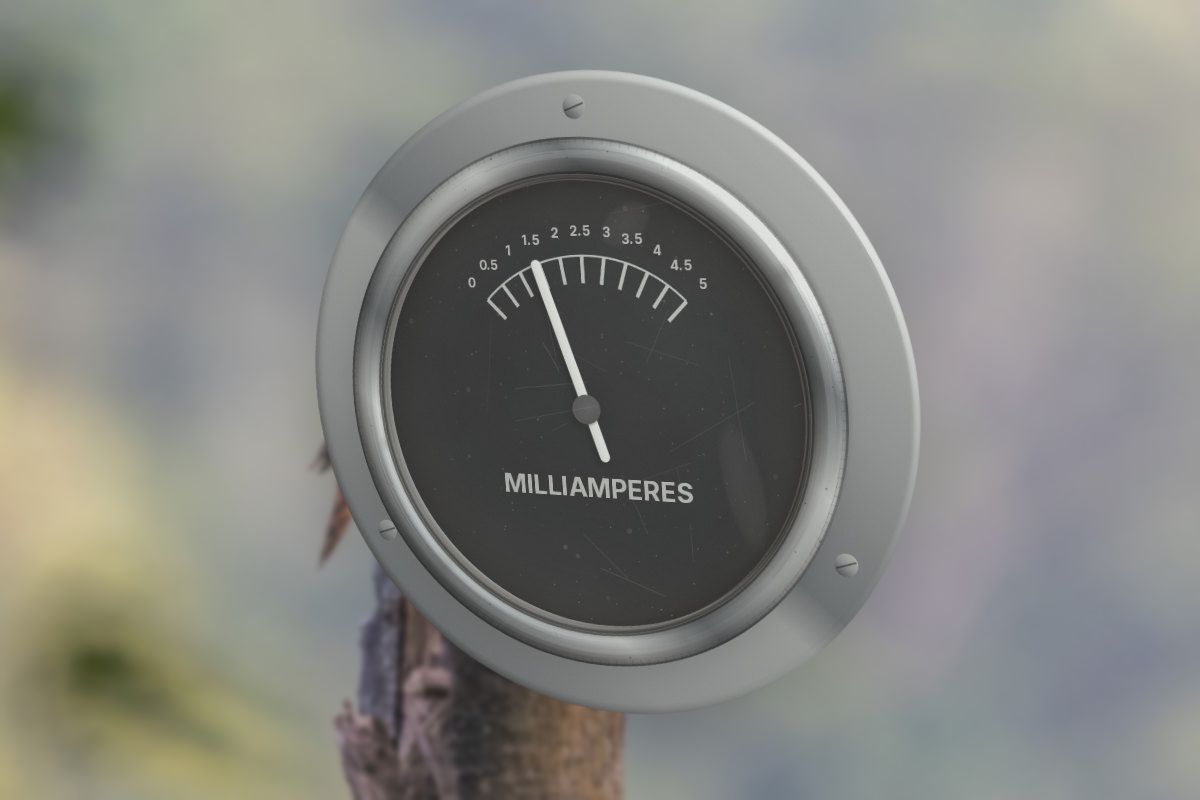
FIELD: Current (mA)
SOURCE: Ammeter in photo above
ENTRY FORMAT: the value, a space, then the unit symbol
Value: 1.5 mA
